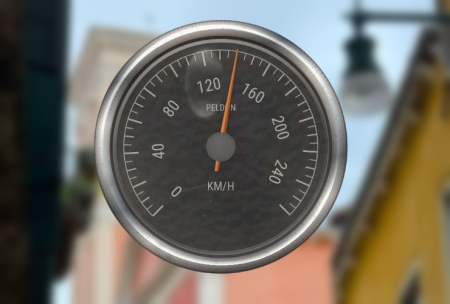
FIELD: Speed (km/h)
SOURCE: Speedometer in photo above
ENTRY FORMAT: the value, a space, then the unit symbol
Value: 140 km/h
